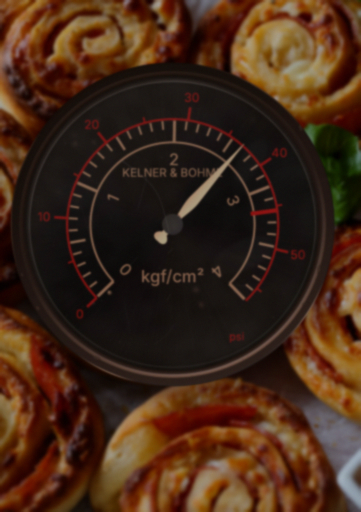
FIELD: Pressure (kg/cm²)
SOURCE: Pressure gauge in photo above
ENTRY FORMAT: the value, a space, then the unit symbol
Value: 2.6 kg/cm²
